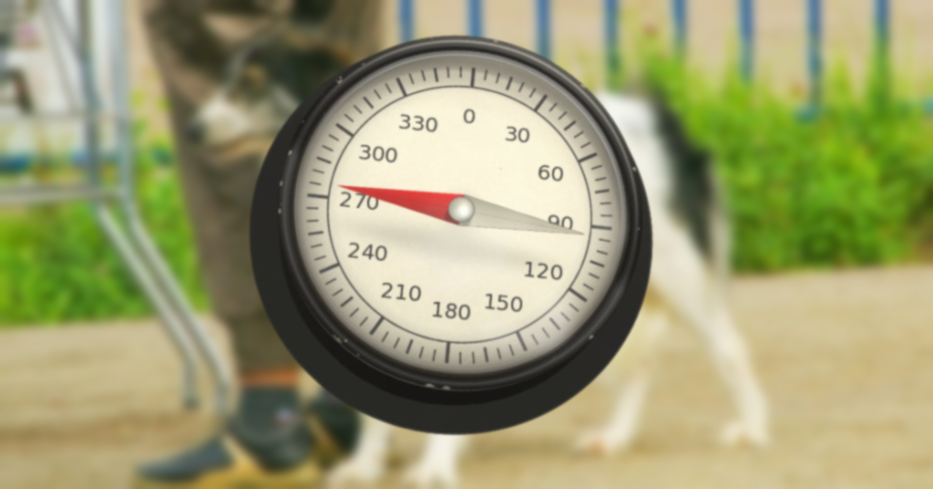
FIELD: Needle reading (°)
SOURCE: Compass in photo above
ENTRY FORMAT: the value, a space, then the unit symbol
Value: 275 °
